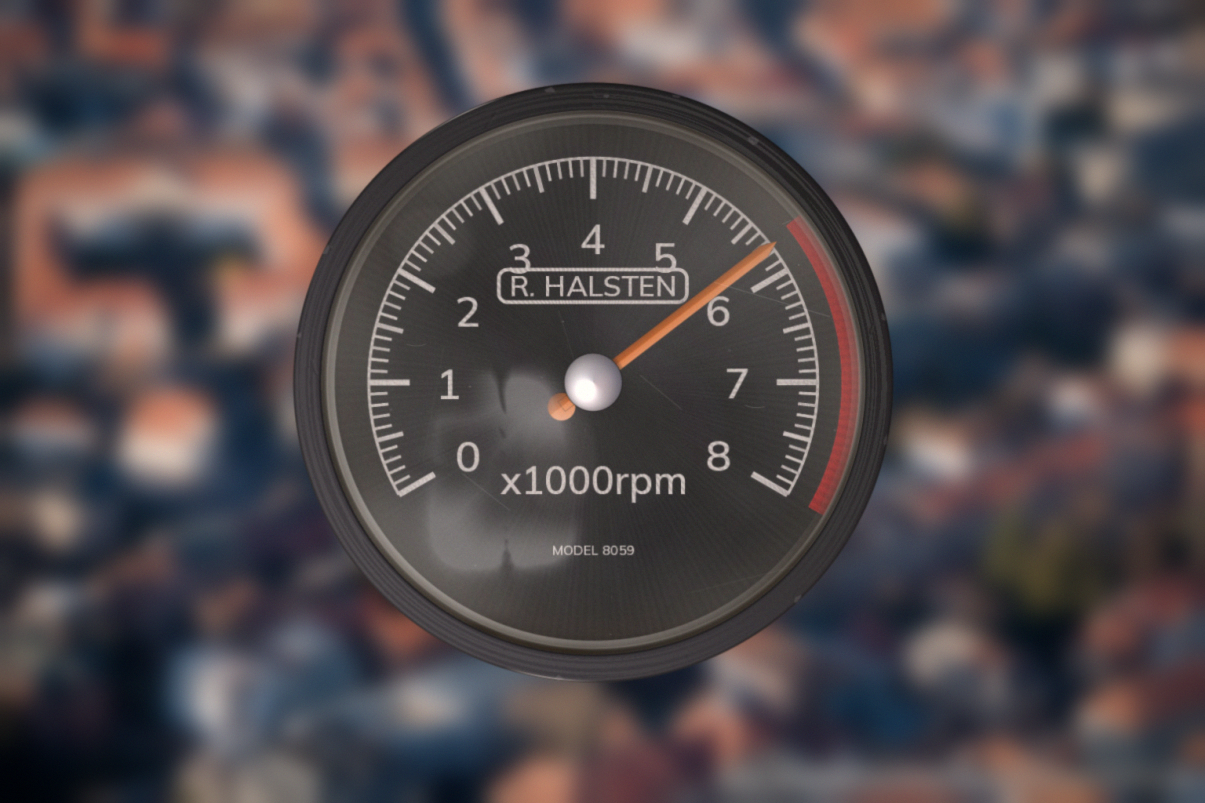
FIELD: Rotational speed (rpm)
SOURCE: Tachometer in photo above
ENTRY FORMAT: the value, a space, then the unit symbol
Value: 5750 rpm
